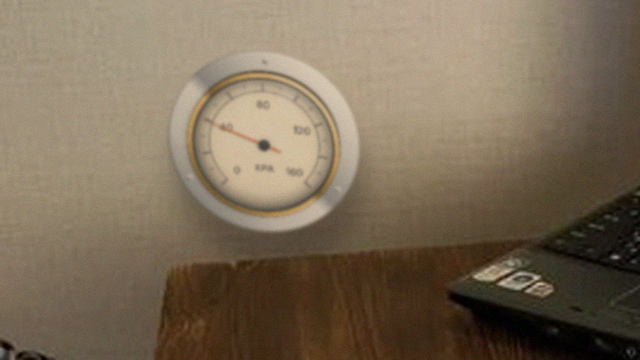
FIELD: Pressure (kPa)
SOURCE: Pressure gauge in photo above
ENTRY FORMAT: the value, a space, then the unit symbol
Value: 40 kPa
